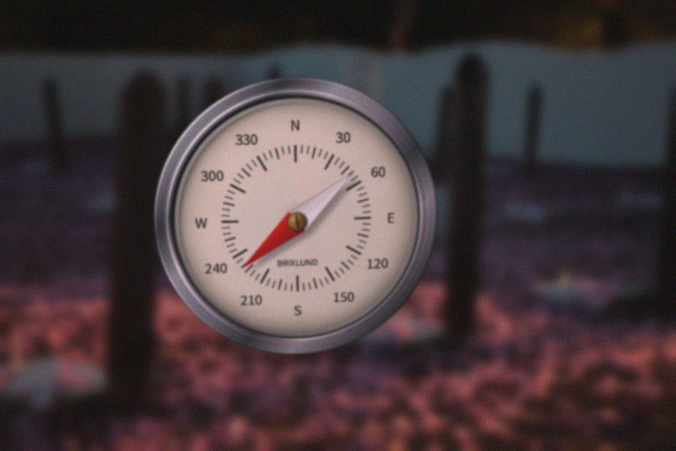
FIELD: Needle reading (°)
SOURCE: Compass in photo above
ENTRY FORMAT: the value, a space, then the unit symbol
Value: 230 °
